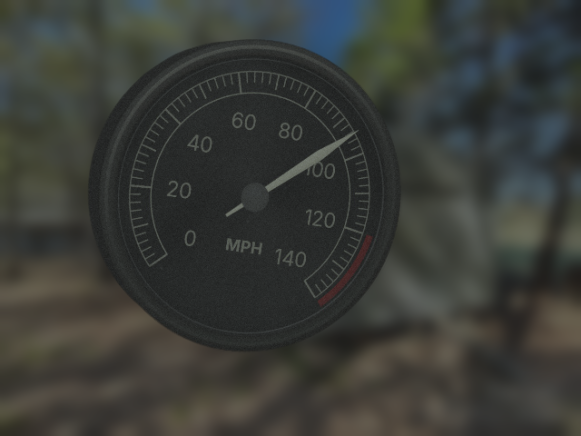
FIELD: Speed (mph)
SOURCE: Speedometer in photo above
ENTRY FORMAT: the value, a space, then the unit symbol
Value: 94 mph
